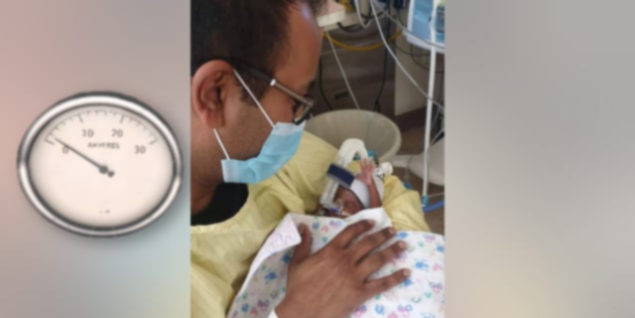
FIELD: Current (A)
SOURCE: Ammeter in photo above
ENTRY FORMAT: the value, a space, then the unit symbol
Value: 2 A
